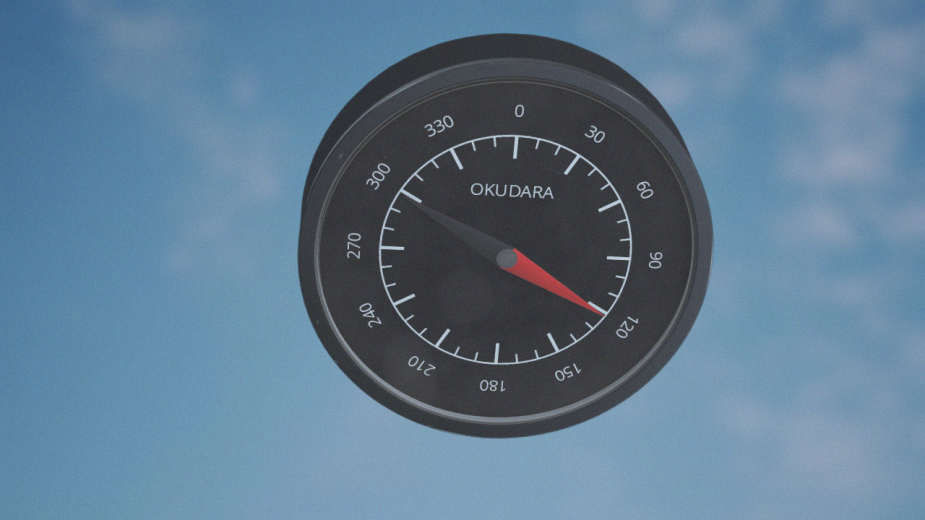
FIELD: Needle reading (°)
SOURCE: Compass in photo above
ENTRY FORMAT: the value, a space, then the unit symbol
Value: 120 °
